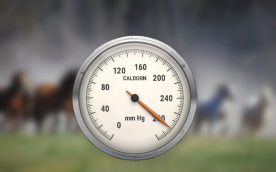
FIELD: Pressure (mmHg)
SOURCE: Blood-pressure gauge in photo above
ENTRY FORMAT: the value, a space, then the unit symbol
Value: 280 mmHg
